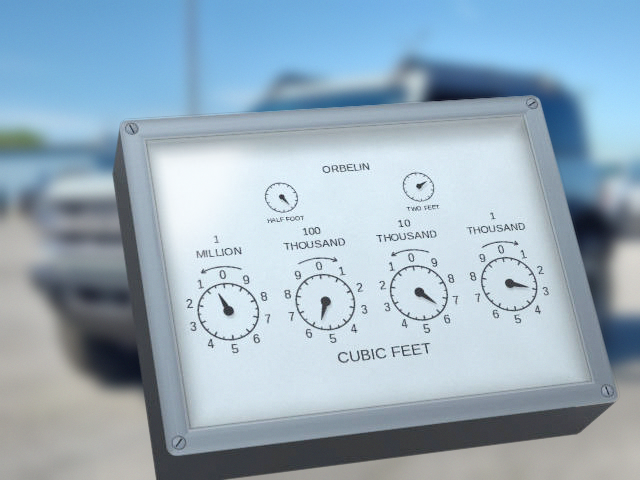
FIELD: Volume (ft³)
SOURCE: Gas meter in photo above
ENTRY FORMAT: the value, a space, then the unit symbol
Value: 56300 ft³
